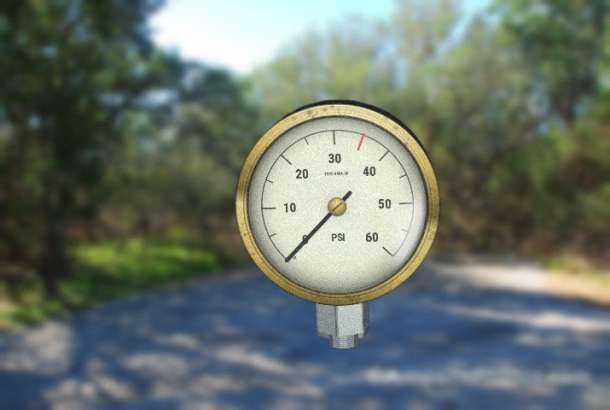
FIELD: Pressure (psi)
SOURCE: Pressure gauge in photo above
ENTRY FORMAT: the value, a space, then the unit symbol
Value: 0 psi
